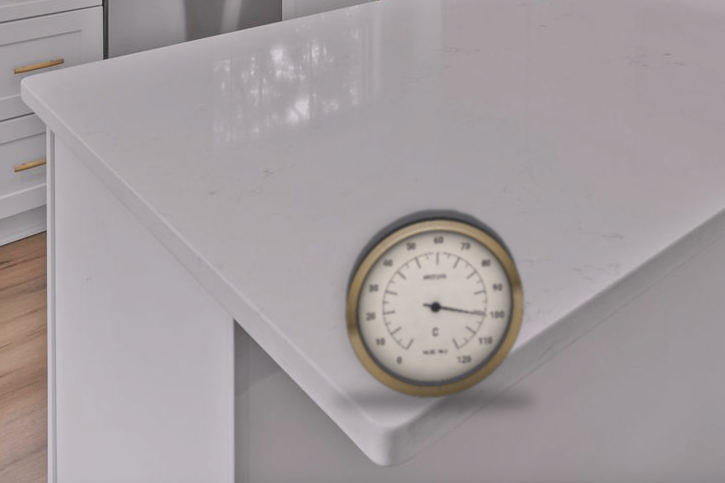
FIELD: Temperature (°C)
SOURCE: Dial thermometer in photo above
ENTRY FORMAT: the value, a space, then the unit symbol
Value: 100 °C
